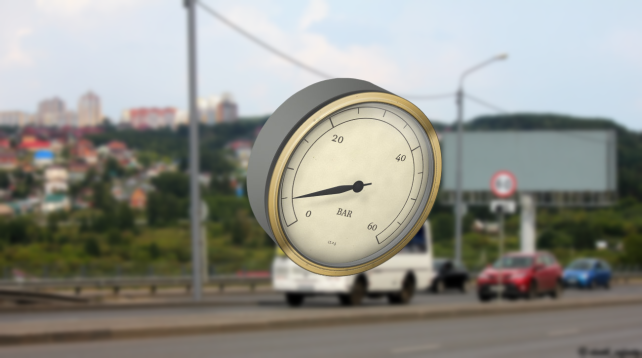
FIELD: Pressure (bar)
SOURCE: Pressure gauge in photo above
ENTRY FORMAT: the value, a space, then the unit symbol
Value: 5 bar
